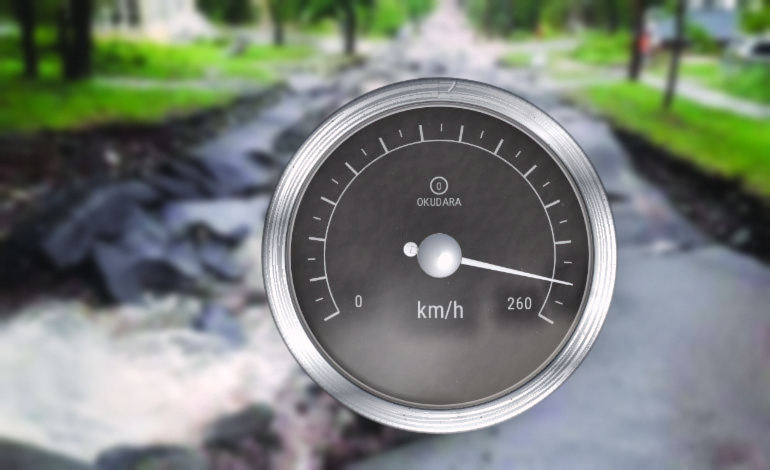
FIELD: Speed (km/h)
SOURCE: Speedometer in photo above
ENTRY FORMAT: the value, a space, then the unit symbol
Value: 240 km/h
